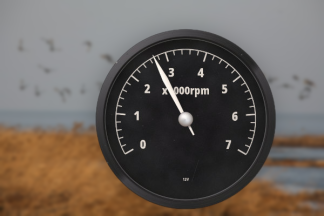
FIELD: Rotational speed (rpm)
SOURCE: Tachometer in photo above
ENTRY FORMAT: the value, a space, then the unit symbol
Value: 2700 rpm
